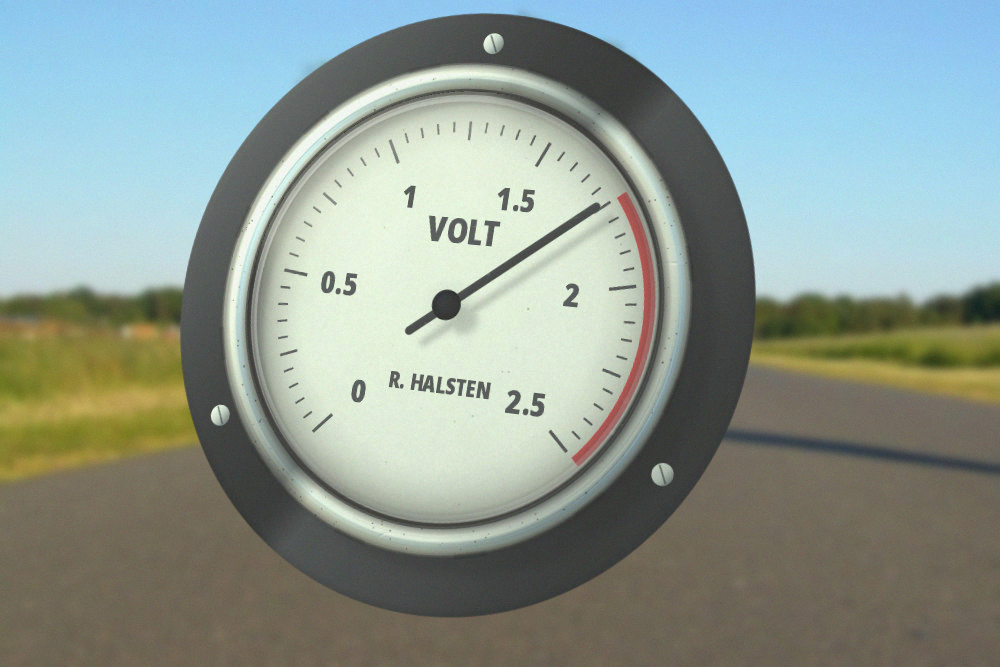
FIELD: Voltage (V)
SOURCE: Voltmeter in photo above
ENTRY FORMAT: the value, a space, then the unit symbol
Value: 1.75 V
